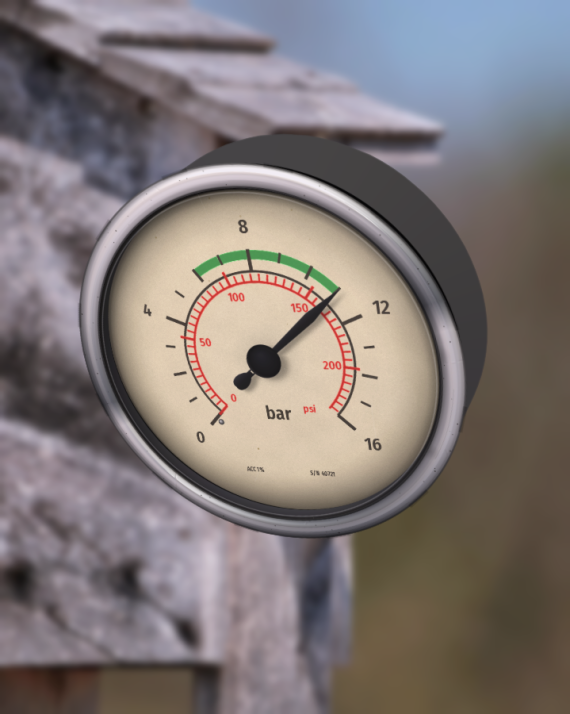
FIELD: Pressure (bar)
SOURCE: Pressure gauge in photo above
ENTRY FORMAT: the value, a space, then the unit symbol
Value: 11 bar
